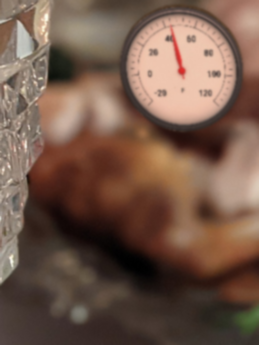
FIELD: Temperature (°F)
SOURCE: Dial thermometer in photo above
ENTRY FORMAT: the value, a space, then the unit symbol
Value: 44 °F
